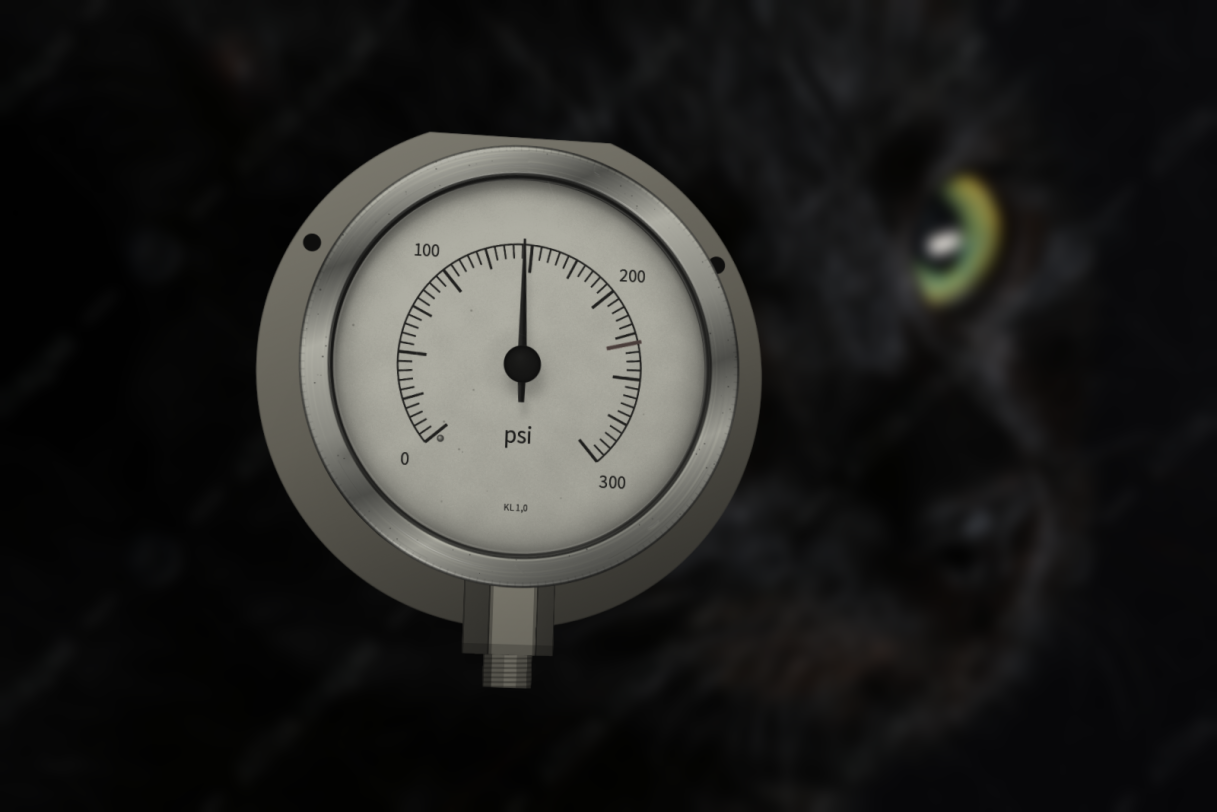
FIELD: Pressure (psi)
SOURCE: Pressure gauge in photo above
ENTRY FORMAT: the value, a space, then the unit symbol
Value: 145 psi
